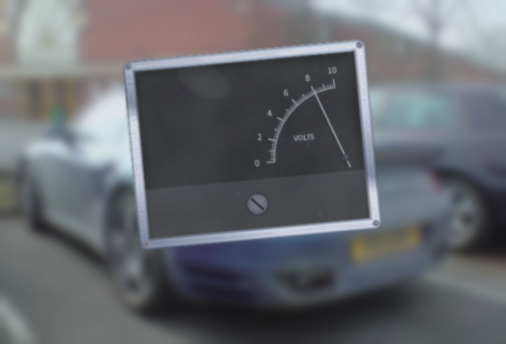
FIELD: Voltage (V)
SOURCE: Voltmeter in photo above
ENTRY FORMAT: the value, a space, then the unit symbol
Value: 8 V
